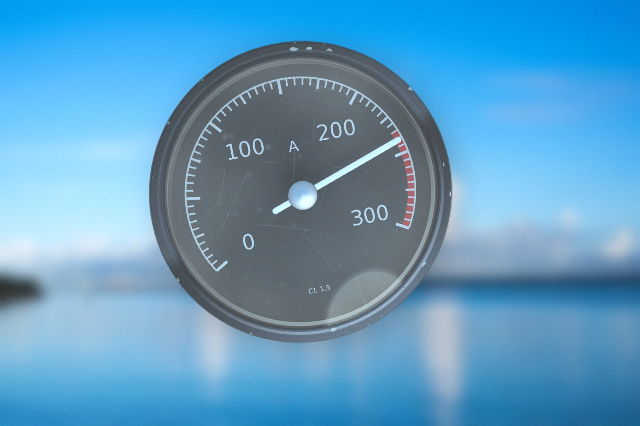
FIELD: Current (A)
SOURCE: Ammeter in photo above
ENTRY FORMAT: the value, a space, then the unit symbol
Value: 240 A
